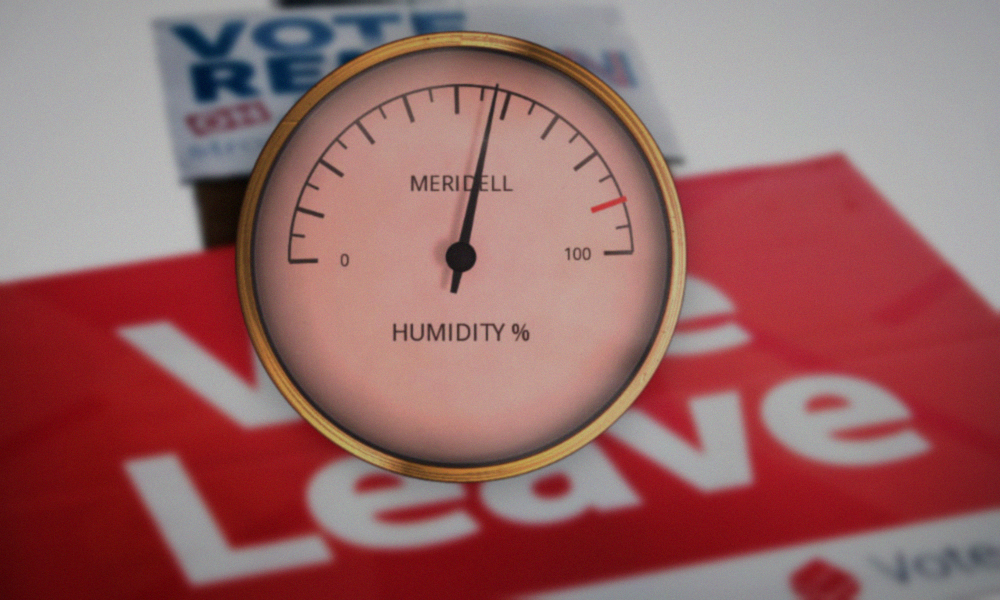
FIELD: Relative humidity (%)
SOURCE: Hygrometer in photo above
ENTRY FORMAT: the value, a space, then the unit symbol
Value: 57.5 %
